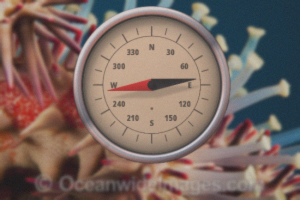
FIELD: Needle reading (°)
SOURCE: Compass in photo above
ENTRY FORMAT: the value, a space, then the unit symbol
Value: 262.5 °
